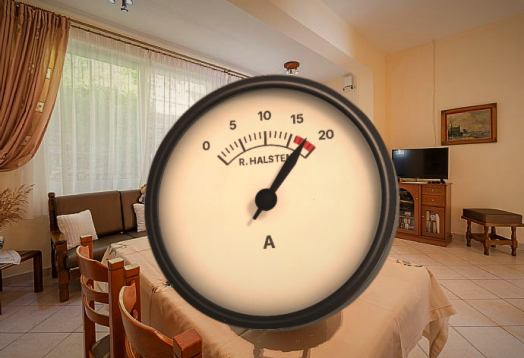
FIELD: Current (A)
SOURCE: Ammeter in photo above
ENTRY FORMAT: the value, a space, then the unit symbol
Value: 18 A
